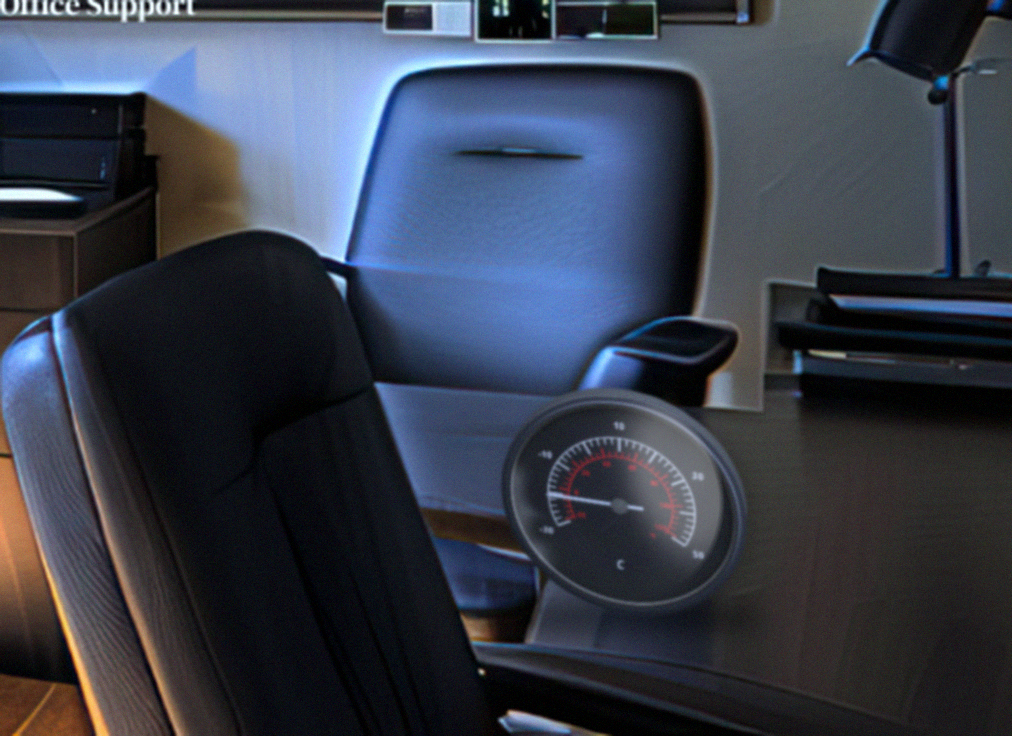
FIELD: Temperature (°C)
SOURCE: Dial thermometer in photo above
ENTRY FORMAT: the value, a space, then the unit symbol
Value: -20 °C
